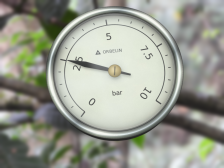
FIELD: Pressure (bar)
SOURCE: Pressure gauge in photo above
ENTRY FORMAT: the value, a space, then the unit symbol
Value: 2.5 bar
